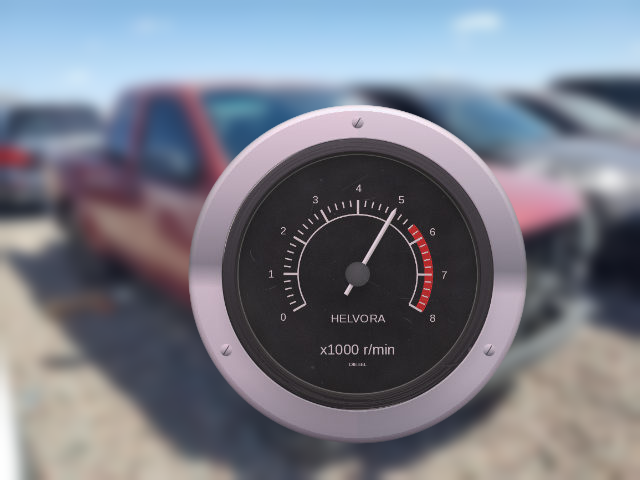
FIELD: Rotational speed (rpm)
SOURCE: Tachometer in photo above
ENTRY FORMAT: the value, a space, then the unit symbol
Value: 5000 rpm
